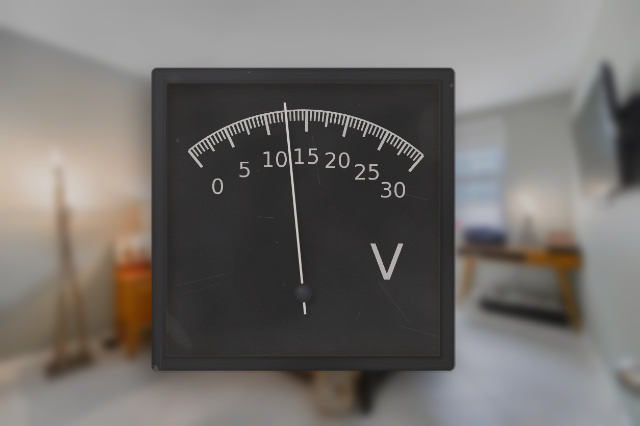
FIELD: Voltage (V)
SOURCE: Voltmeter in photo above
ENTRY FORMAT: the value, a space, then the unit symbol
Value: 12.5 V
